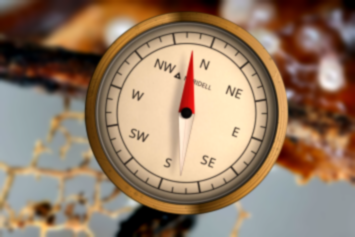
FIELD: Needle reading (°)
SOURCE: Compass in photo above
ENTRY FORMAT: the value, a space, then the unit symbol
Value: 345 °
